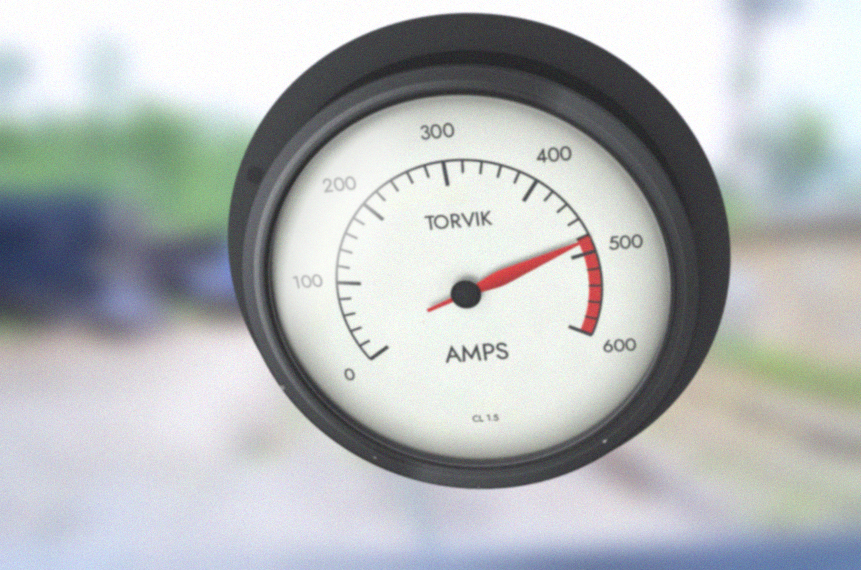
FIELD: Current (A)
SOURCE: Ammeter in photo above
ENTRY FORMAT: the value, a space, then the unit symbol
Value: 480 A
